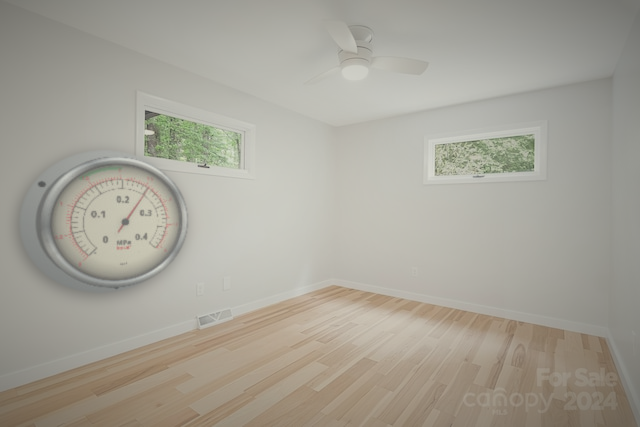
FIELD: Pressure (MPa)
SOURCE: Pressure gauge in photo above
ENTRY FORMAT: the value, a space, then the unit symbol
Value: 0.25 MPa
